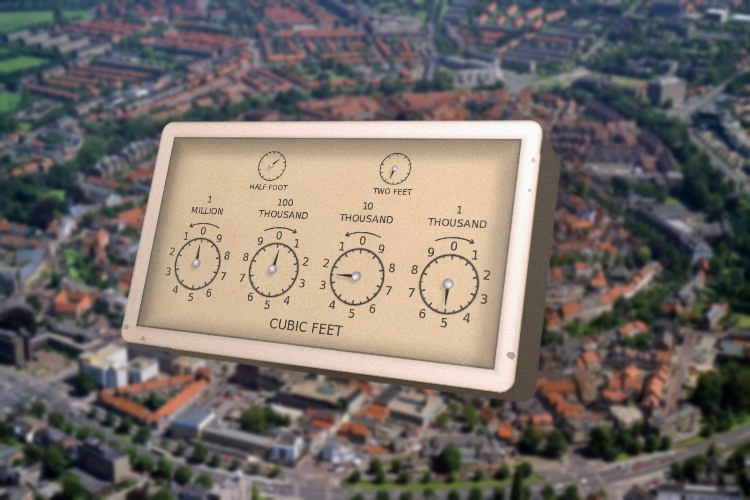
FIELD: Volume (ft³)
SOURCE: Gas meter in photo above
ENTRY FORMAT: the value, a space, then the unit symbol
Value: 2500 ft³
